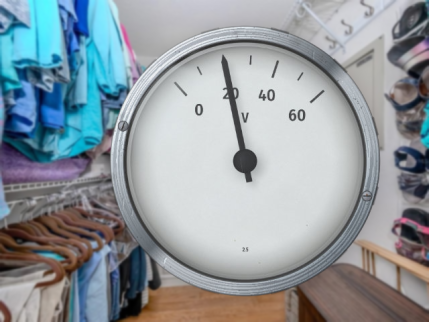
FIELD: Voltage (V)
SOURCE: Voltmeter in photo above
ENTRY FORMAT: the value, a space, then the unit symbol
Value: 20 V
